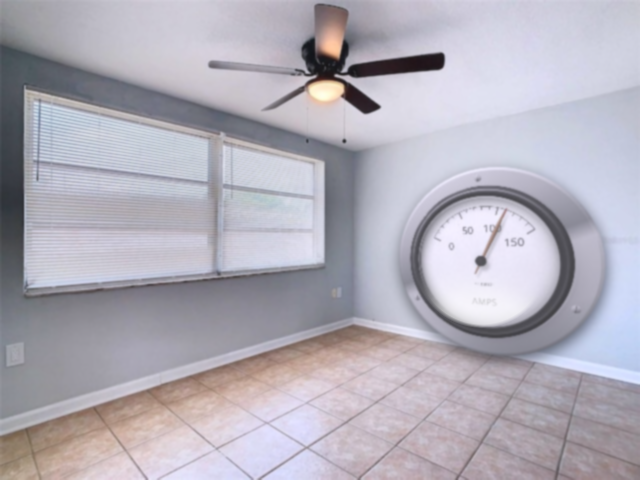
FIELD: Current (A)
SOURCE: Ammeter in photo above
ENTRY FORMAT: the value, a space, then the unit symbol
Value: 110 A
